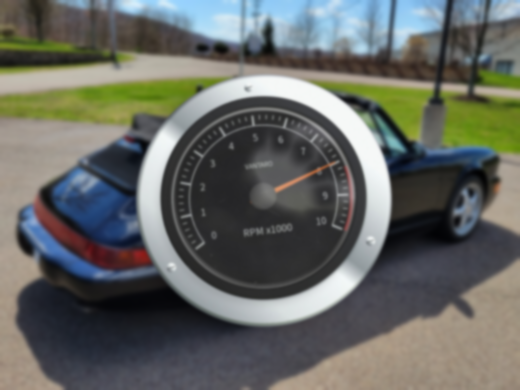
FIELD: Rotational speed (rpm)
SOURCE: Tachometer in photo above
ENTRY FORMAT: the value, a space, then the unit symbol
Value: 8000 rpm
